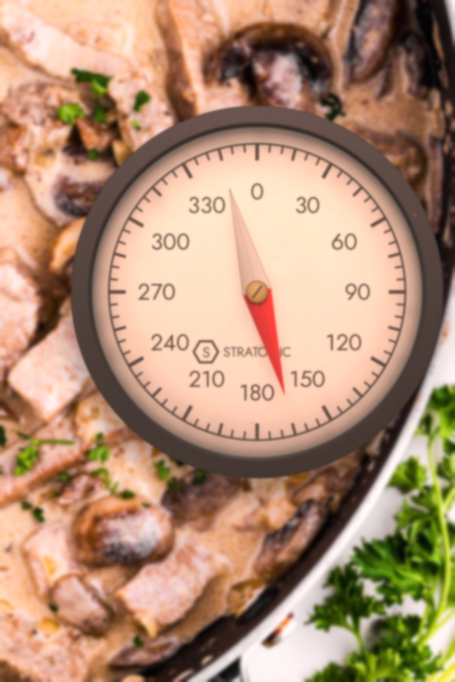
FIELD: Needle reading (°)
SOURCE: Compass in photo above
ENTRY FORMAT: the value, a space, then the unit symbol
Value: 165 °
